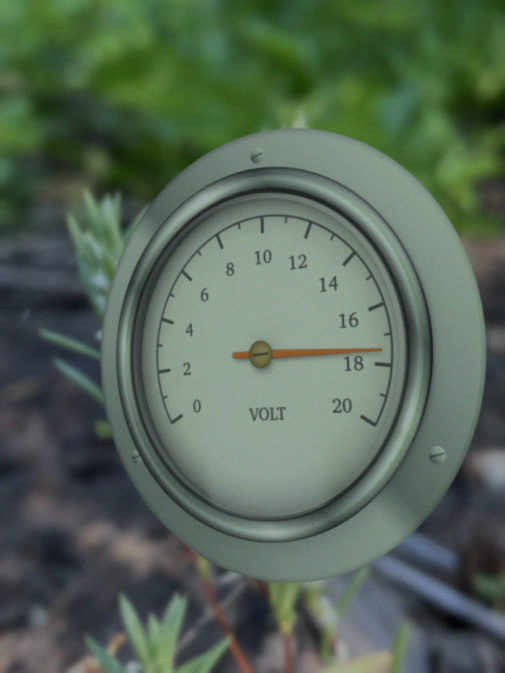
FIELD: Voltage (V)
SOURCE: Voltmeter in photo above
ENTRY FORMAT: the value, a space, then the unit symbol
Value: 17.5 V
